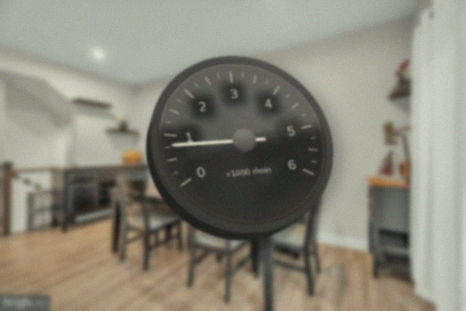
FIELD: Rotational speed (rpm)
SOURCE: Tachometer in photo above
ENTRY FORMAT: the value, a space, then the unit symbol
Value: 750 rpm
